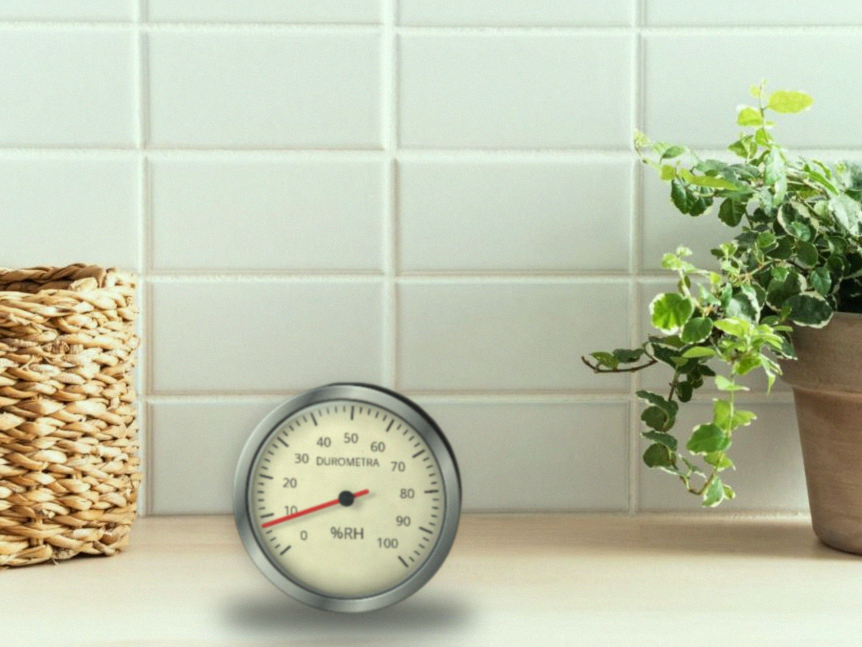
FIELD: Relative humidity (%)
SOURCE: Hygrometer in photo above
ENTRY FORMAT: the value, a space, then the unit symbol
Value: 8 %
